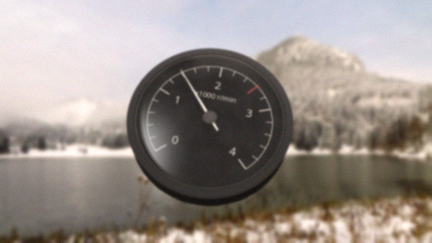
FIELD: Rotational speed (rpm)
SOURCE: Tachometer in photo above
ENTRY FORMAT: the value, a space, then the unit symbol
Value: 1400 rpm
